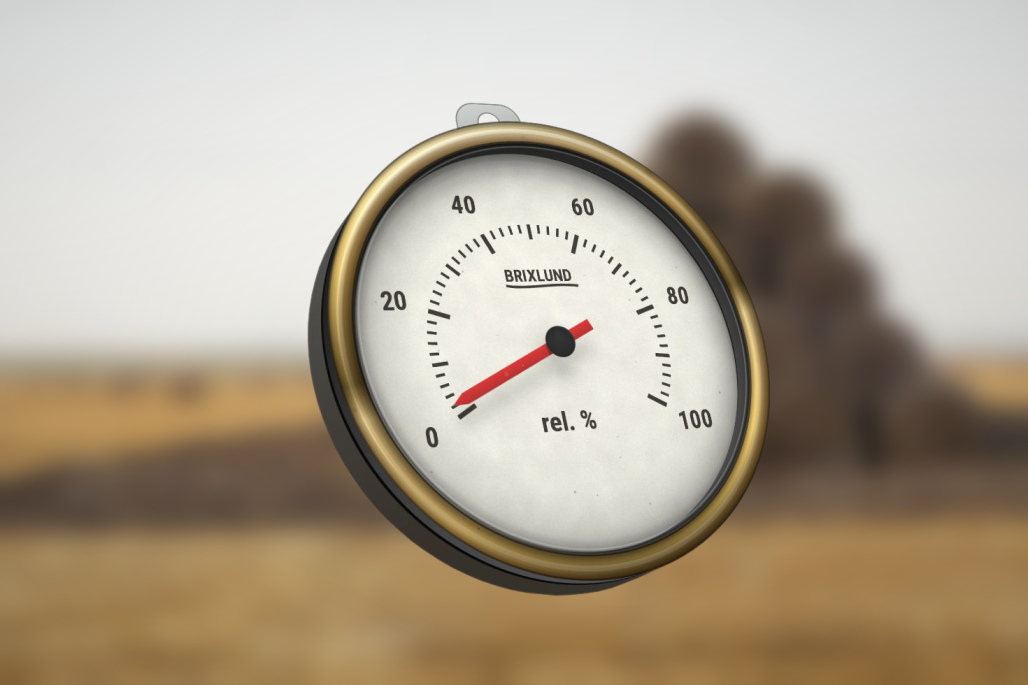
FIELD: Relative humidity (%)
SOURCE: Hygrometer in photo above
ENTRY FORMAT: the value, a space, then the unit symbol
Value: 2 %
